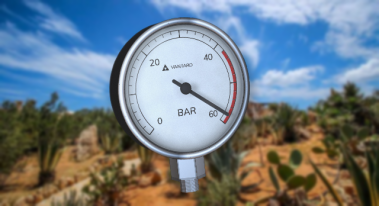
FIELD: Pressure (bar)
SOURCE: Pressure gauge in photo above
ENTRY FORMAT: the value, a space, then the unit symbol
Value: 58 bar
